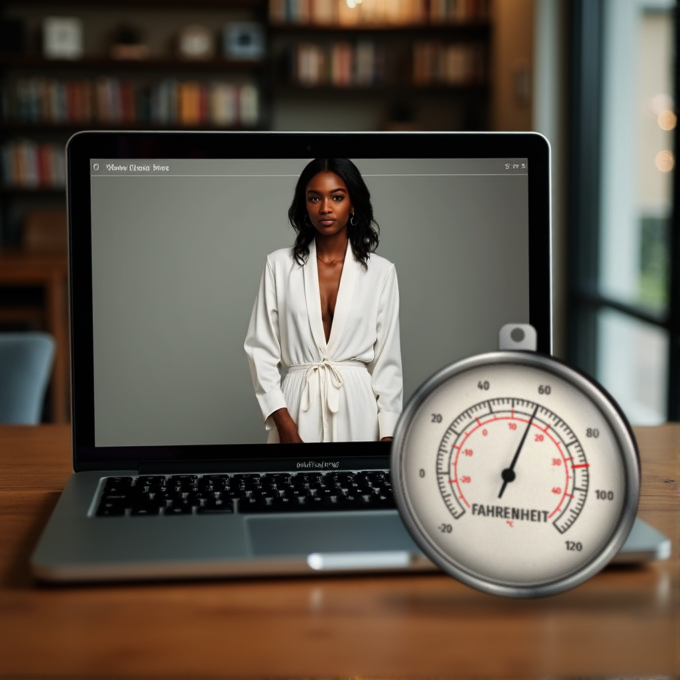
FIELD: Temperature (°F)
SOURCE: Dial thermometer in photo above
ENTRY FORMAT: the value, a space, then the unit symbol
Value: 60 °F
